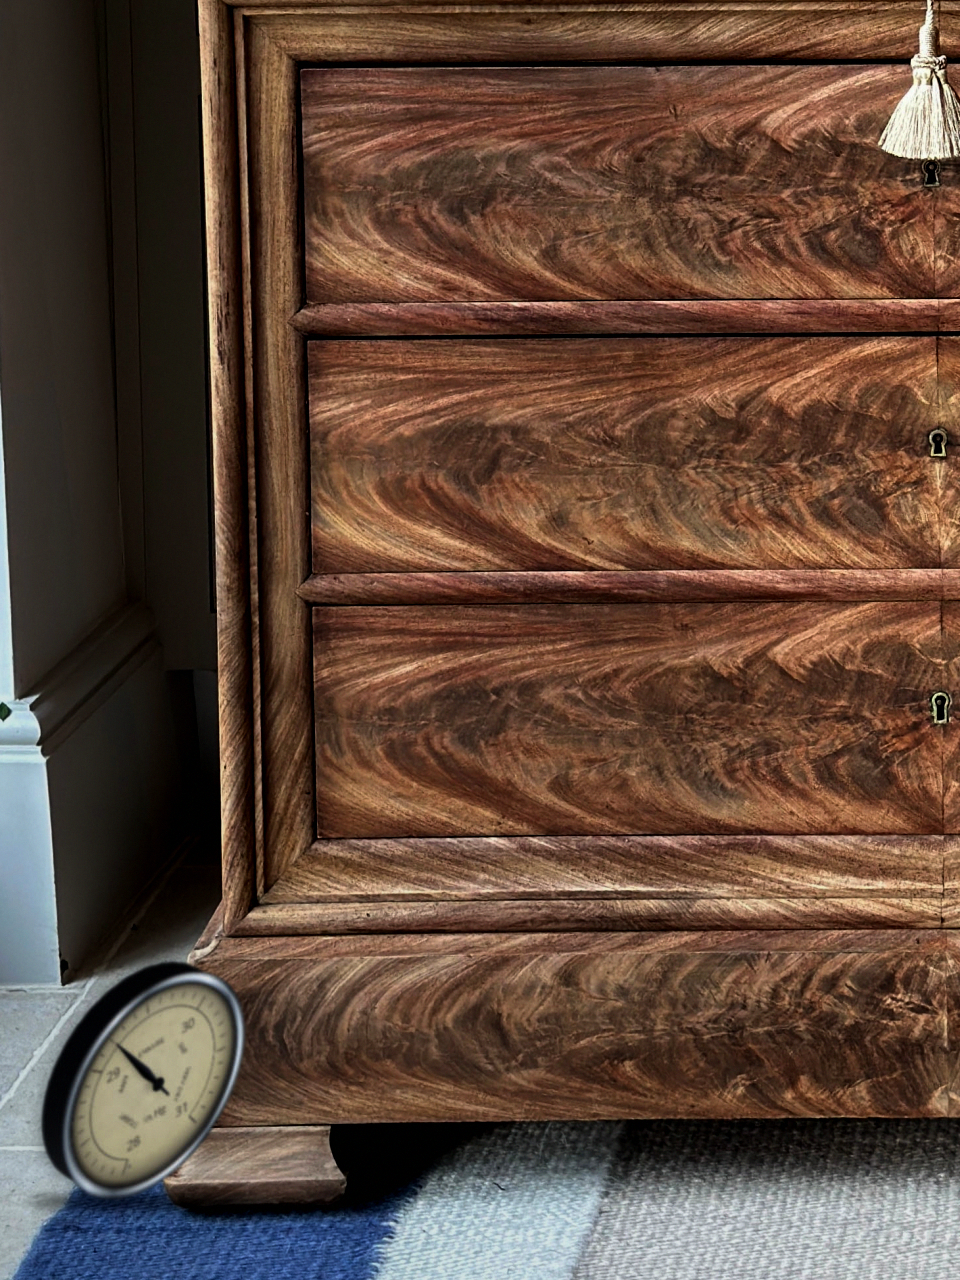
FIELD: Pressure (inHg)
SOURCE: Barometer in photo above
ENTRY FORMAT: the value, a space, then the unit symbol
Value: 29.2 inHg
